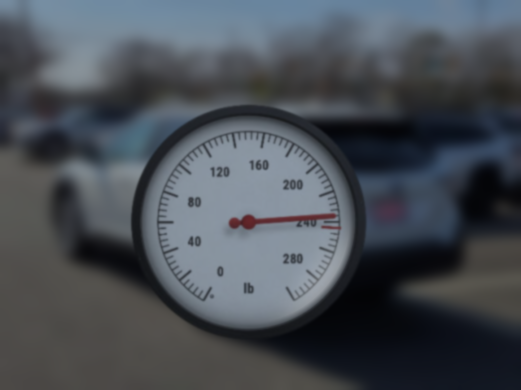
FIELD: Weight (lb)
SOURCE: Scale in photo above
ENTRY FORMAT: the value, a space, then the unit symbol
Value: 236 lb
